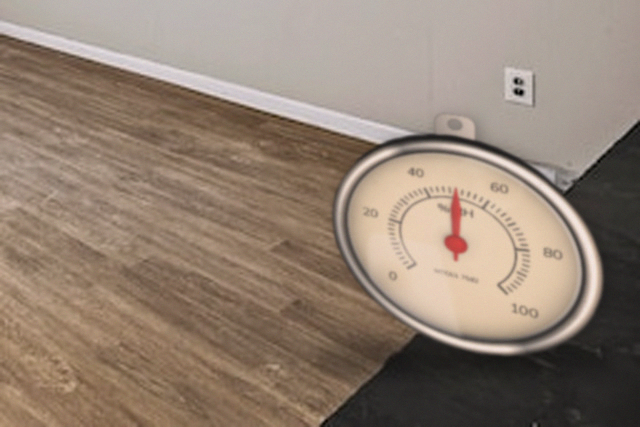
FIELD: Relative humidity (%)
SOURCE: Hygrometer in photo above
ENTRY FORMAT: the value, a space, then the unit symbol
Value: 50 %
